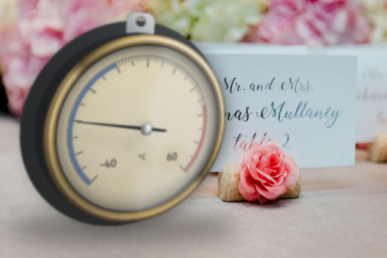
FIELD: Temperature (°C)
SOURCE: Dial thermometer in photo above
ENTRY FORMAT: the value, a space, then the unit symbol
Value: -20 °C
